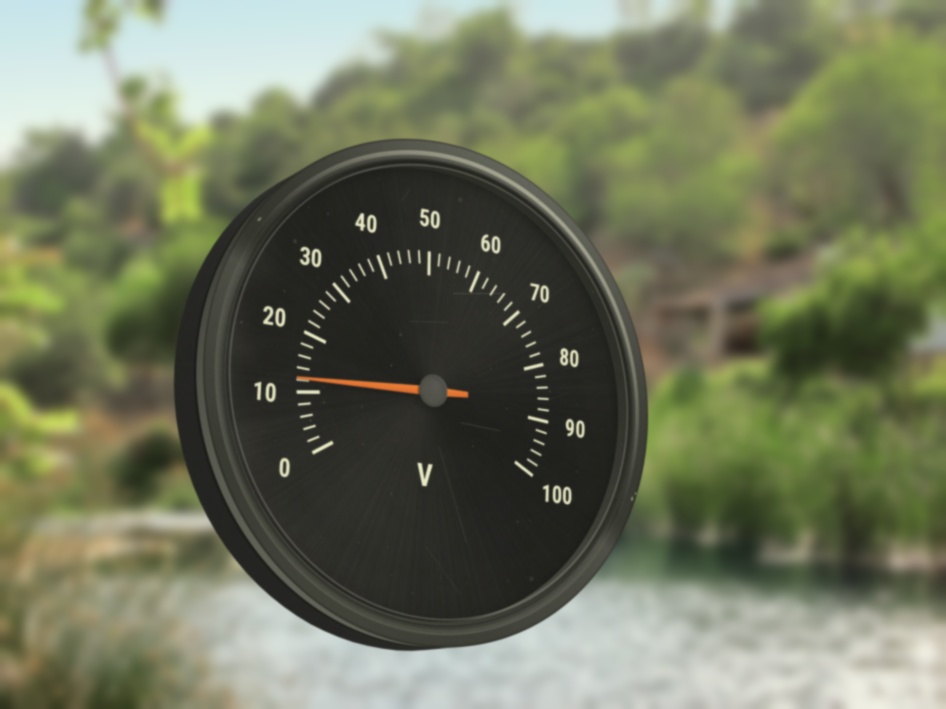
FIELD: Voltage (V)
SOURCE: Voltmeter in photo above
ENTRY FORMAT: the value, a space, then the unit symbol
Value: 12 V
